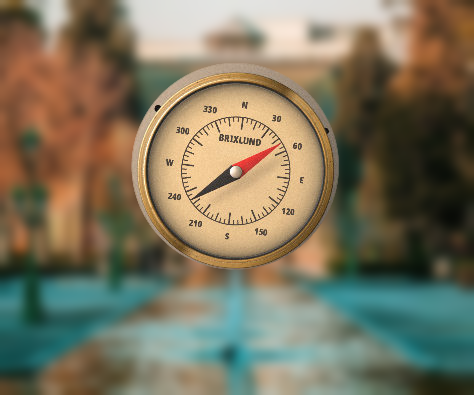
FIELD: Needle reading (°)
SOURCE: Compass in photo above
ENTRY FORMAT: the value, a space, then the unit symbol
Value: 50 °
